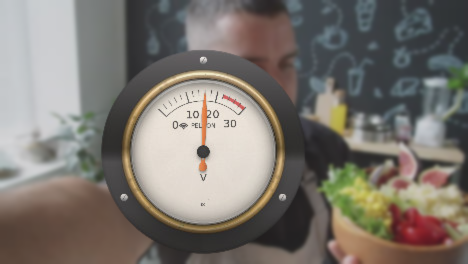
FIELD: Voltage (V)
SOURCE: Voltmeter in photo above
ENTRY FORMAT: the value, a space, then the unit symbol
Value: 16 V
